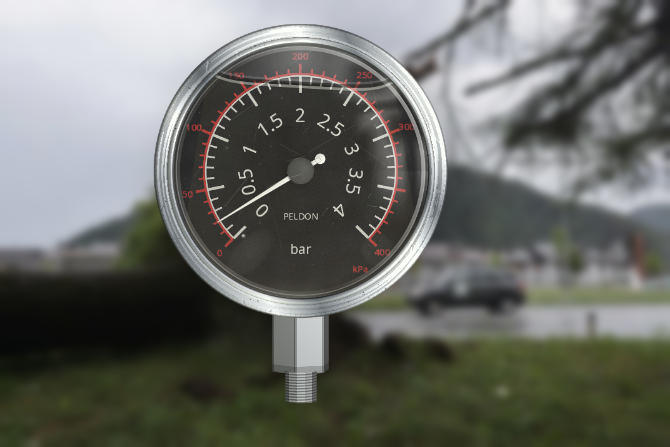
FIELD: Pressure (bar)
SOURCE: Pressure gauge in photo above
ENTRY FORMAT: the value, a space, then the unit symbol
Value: 0.2 bar
